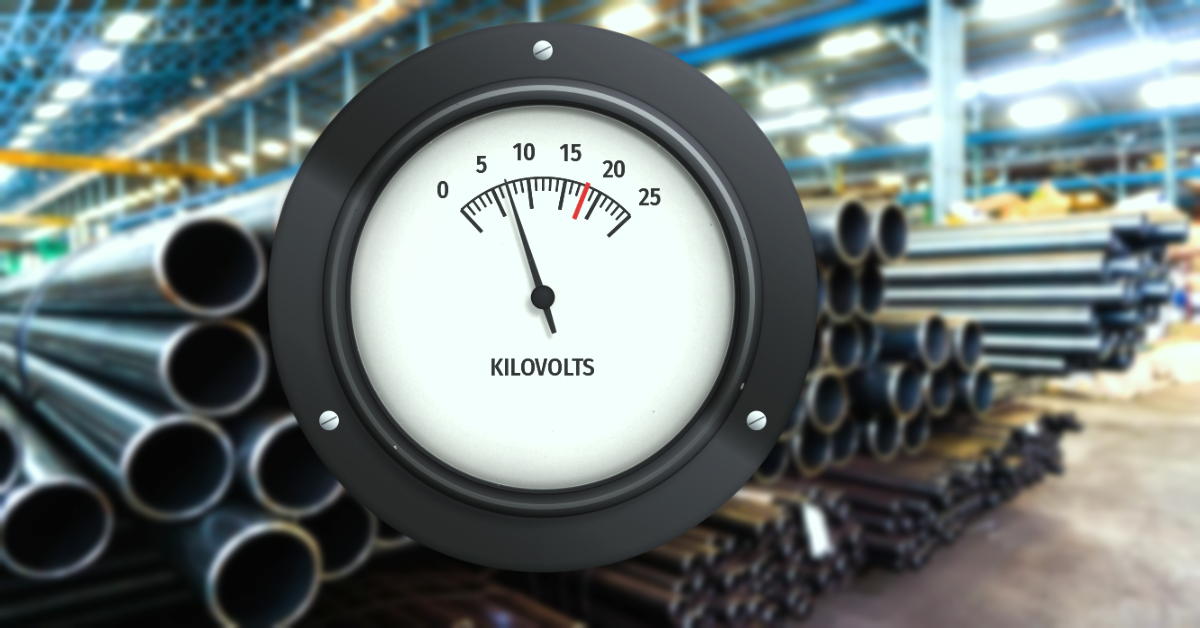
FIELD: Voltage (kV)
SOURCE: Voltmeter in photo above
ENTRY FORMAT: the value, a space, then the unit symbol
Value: 7 kV
